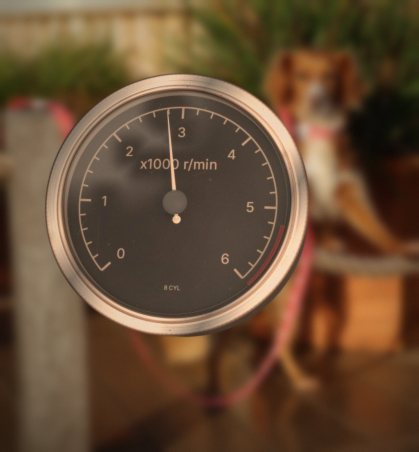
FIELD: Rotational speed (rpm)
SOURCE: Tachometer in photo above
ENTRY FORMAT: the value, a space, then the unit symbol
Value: 2800 rpm
